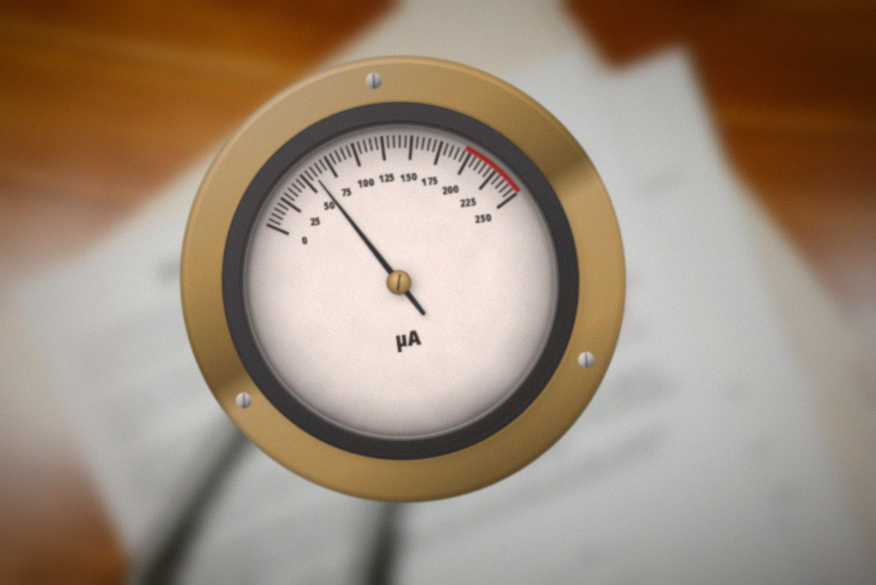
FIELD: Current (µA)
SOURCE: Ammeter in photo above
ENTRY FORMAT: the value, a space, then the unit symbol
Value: 60 µA
